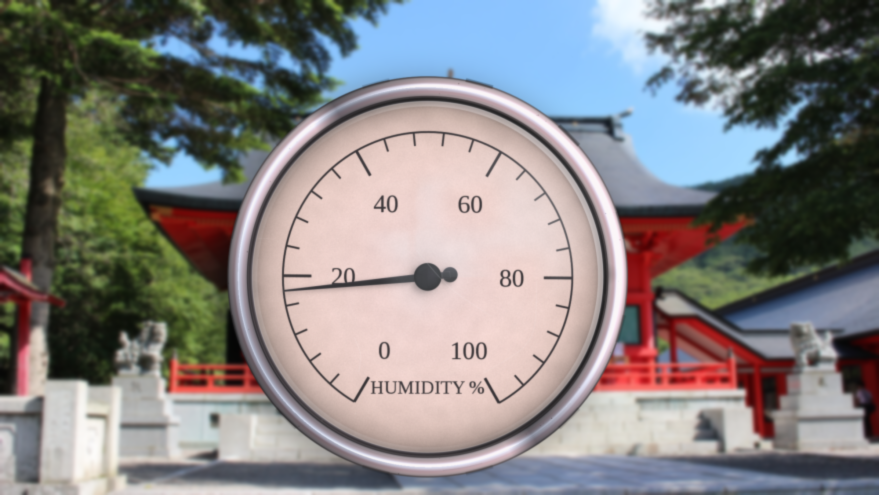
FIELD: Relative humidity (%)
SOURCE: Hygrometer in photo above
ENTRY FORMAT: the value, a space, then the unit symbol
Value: 18 %
